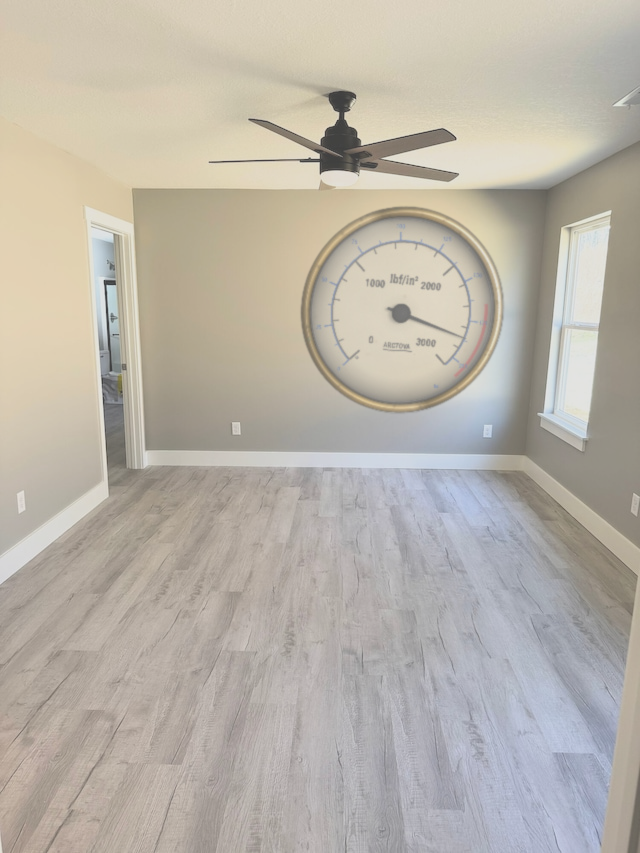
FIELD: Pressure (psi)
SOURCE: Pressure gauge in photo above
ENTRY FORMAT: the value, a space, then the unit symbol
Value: 2700 psi
